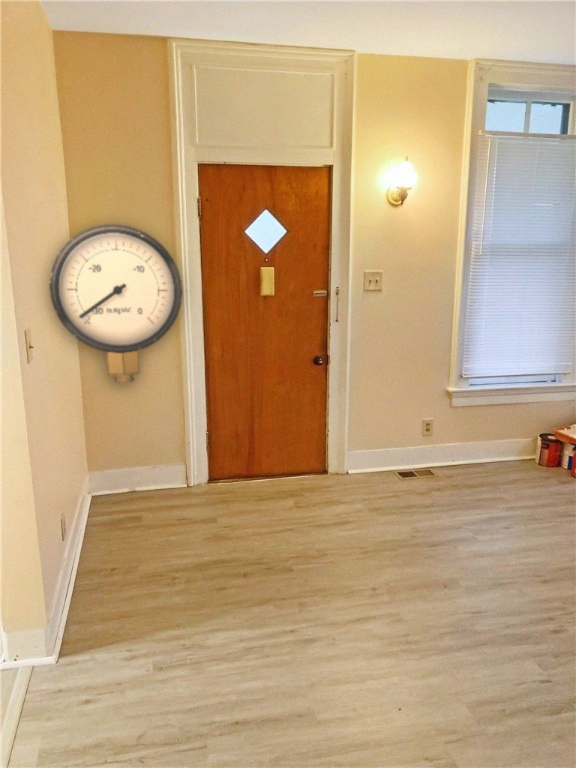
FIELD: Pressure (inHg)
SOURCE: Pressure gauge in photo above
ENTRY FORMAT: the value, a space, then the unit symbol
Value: -29 inHg
